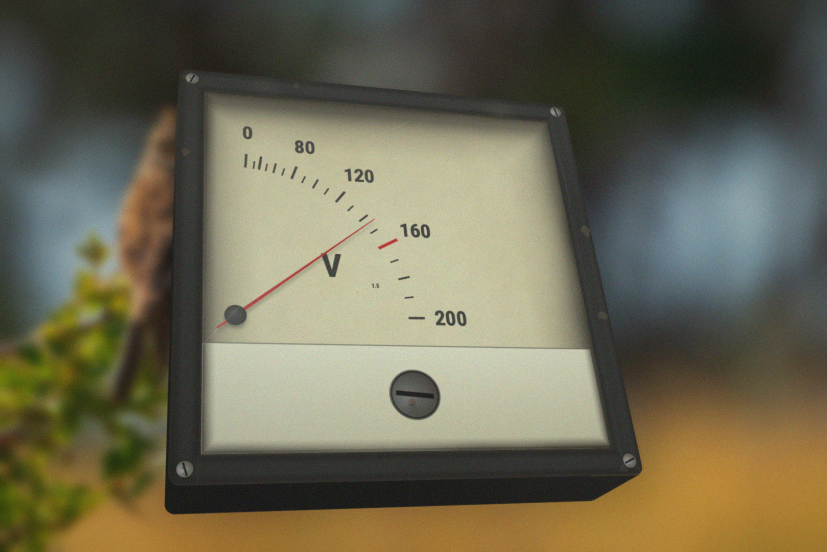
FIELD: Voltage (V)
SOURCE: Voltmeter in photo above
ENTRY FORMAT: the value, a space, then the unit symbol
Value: 145 V
